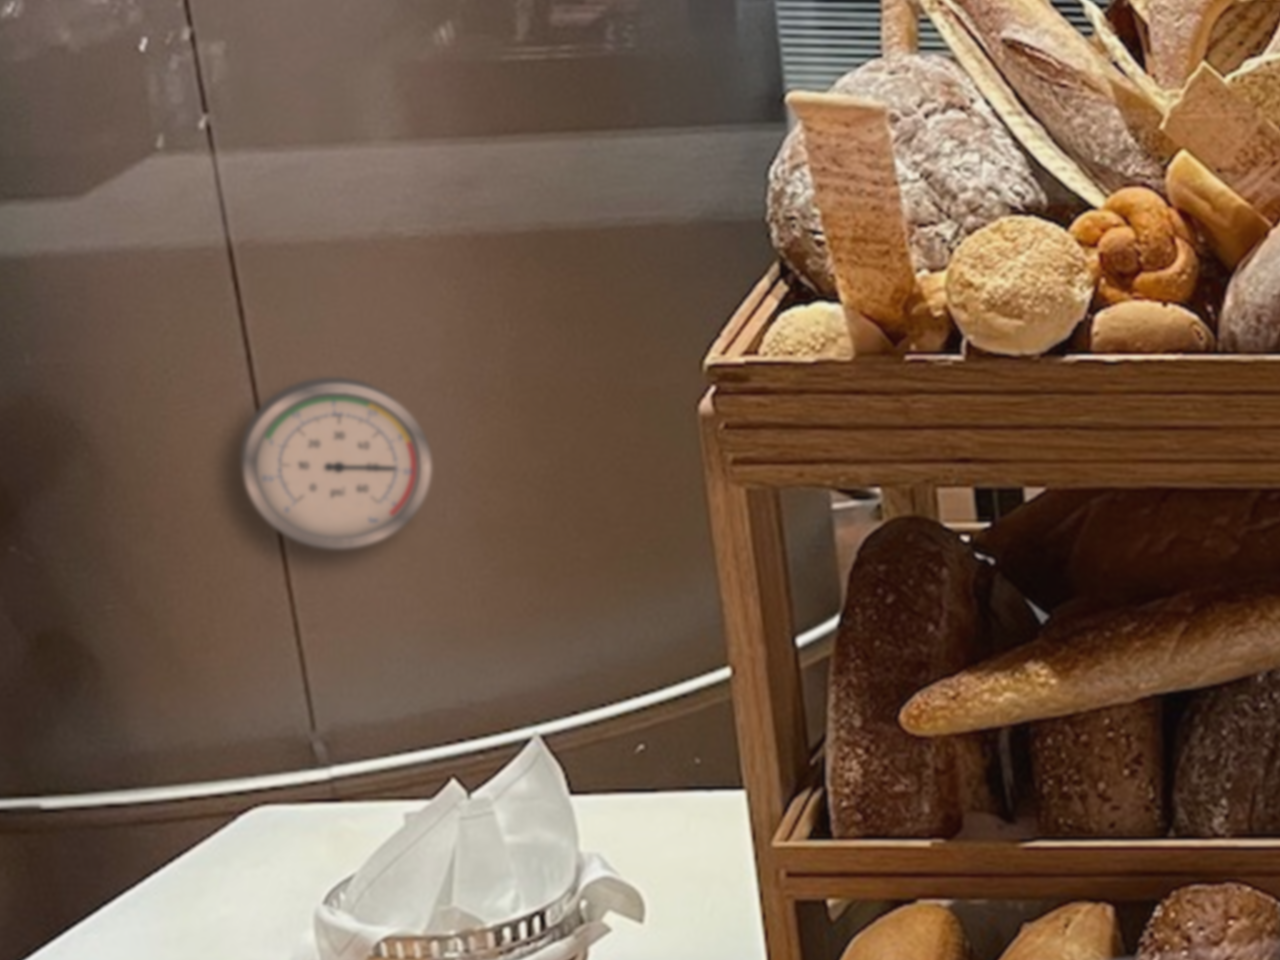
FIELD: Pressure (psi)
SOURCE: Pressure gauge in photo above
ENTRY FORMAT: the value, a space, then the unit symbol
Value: 50 psi
